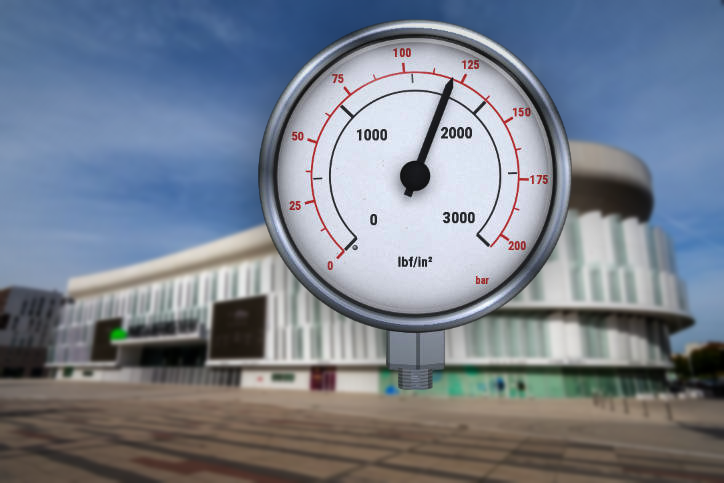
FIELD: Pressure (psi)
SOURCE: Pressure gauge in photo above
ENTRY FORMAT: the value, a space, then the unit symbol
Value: 1750 psi
